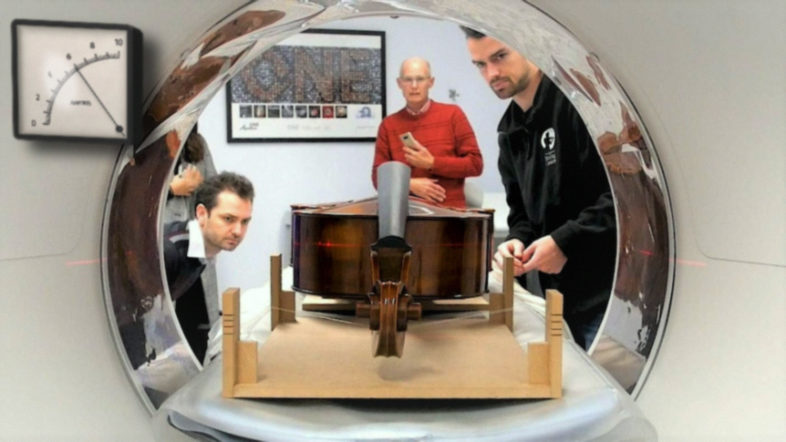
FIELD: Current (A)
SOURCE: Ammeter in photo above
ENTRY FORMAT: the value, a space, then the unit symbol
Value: 6 A
